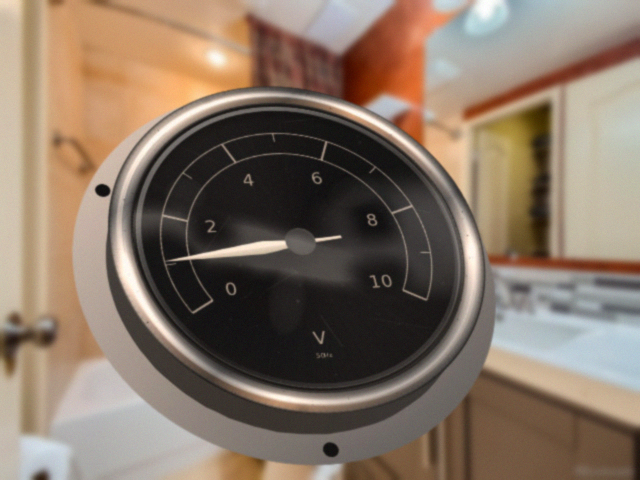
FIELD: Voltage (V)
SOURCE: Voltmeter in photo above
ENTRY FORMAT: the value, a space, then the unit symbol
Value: 1 V
